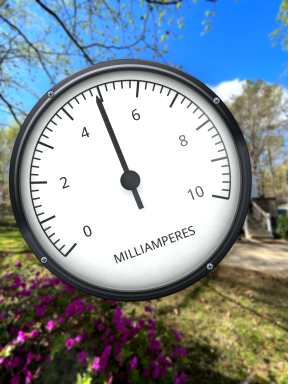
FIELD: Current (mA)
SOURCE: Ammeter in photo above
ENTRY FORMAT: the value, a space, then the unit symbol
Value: 4.9 mA
